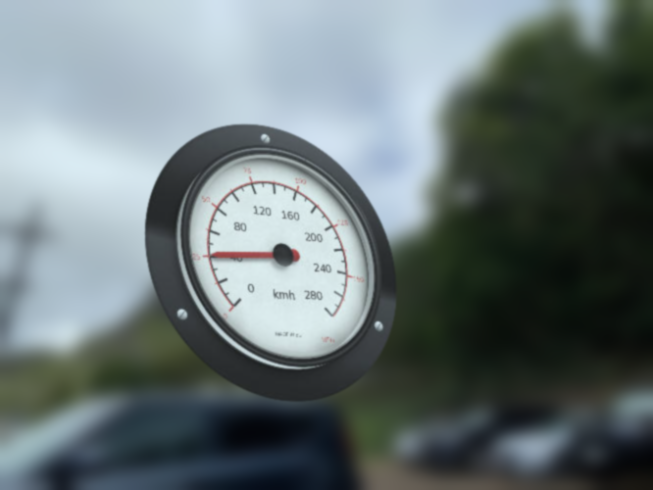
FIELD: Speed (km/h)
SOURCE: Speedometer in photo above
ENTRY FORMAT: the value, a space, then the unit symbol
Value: 40 km/h
